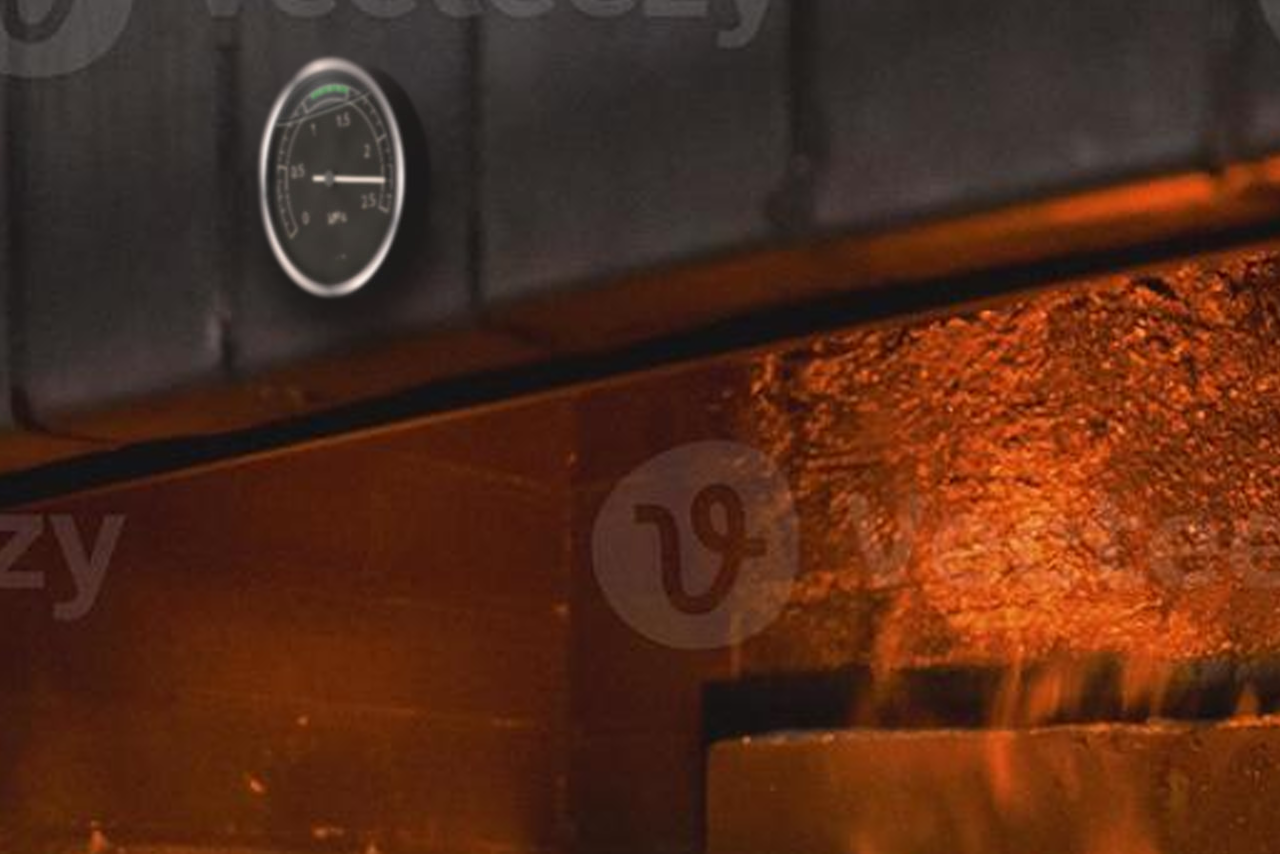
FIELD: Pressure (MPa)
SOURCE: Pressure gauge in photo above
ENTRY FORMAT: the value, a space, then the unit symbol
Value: 2.3 MPa
